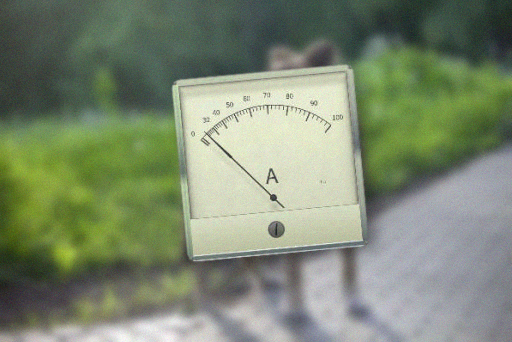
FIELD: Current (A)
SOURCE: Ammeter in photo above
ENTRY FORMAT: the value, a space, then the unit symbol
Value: 20 A
